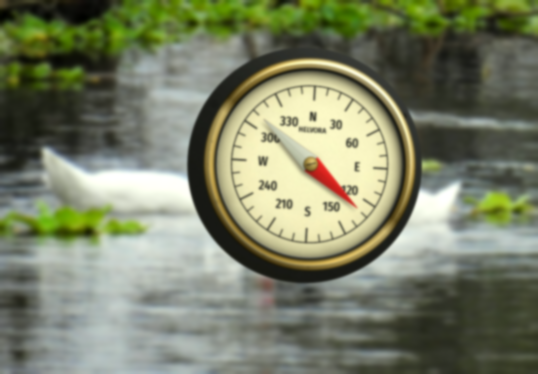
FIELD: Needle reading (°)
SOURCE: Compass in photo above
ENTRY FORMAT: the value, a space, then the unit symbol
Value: 130 °
